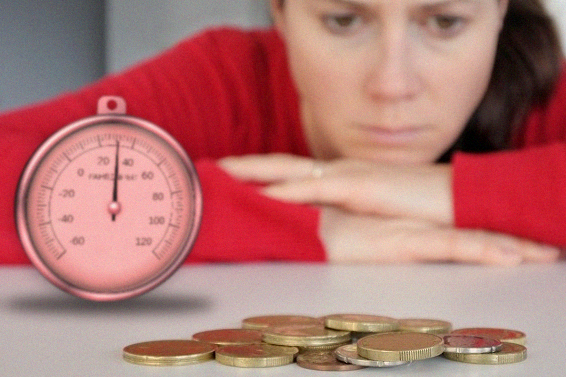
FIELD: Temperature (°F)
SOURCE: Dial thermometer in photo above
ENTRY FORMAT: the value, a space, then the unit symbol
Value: 30 °F
